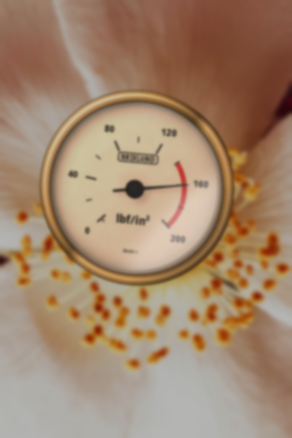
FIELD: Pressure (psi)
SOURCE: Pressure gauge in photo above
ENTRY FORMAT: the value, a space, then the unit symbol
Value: 160 psi
